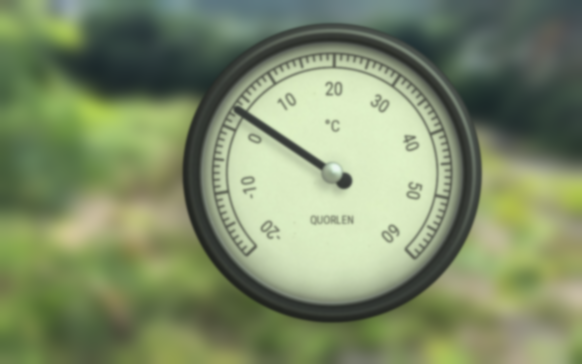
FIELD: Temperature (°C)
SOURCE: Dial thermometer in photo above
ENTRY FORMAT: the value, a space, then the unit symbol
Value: 3 °C
